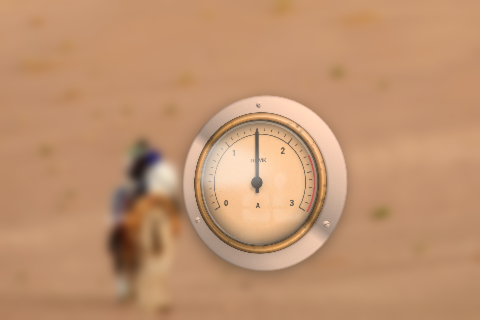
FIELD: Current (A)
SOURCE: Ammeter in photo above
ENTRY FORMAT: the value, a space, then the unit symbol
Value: 1.5 A
